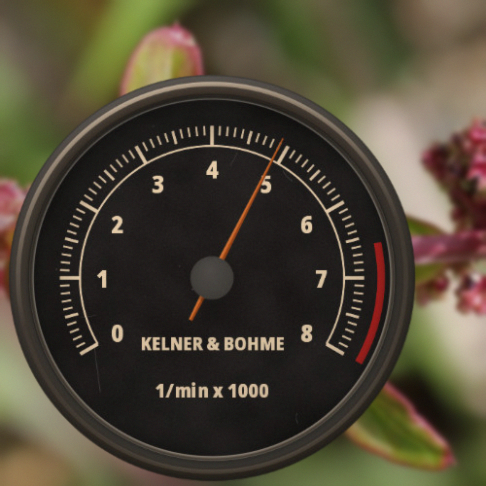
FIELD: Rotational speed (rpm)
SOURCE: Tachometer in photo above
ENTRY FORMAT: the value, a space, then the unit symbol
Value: 4900 rpm
